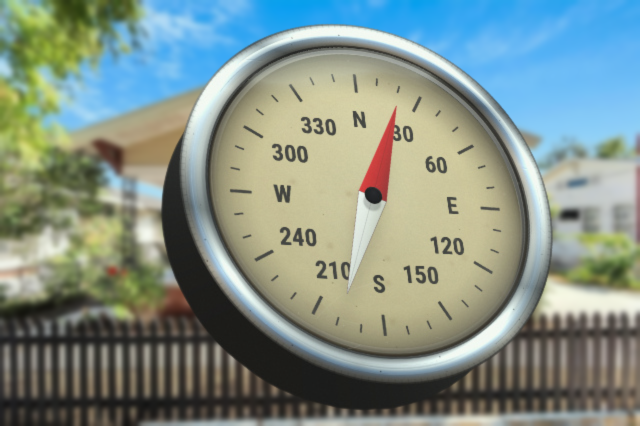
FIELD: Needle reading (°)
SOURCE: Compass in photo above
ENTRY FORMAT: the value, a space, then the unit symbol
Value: 20 °
